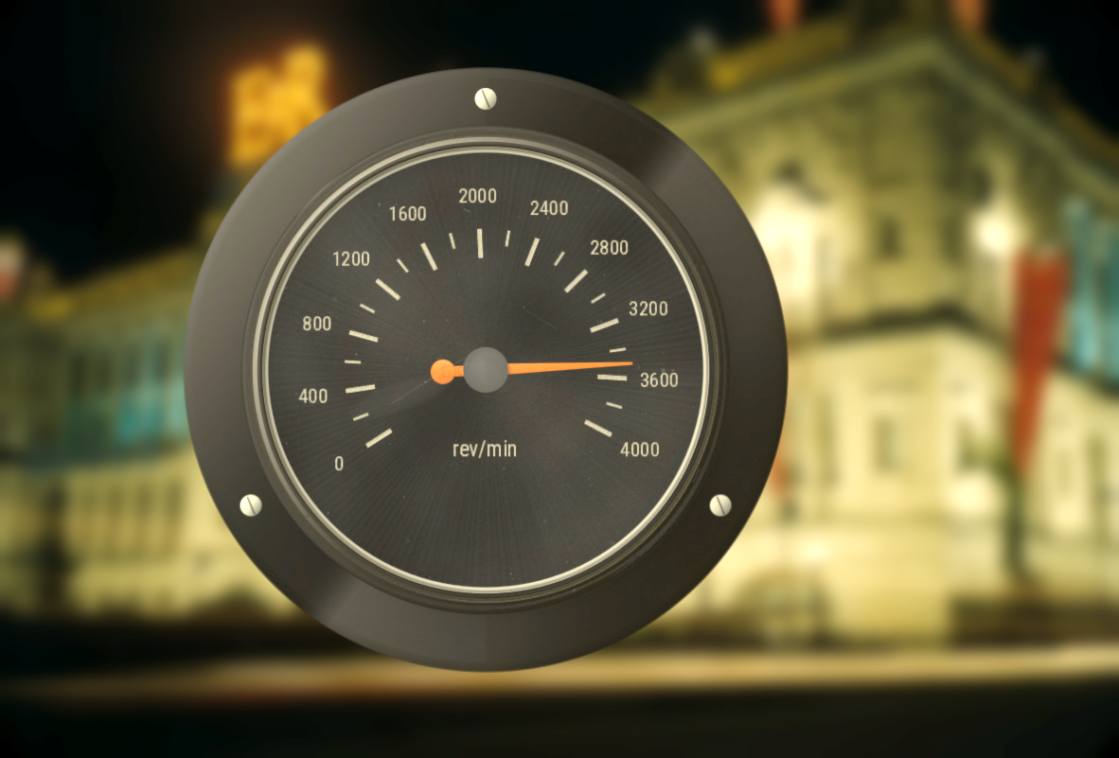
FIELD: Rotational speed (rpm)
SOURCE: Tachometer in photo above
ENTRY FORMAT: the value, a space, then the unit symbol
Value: 3500 rpm
